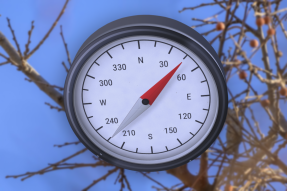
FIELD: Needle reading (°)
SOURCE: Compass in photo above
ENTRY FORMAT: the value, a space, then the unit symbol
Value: 45 °
